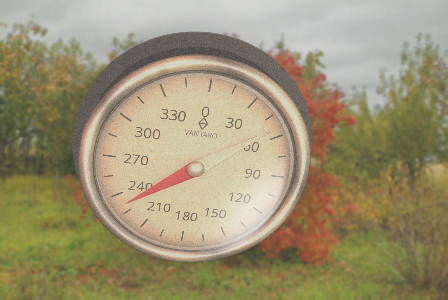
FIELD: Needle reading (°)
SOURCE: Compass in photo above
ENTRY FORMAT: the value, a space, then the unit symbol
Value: 232.5 °
